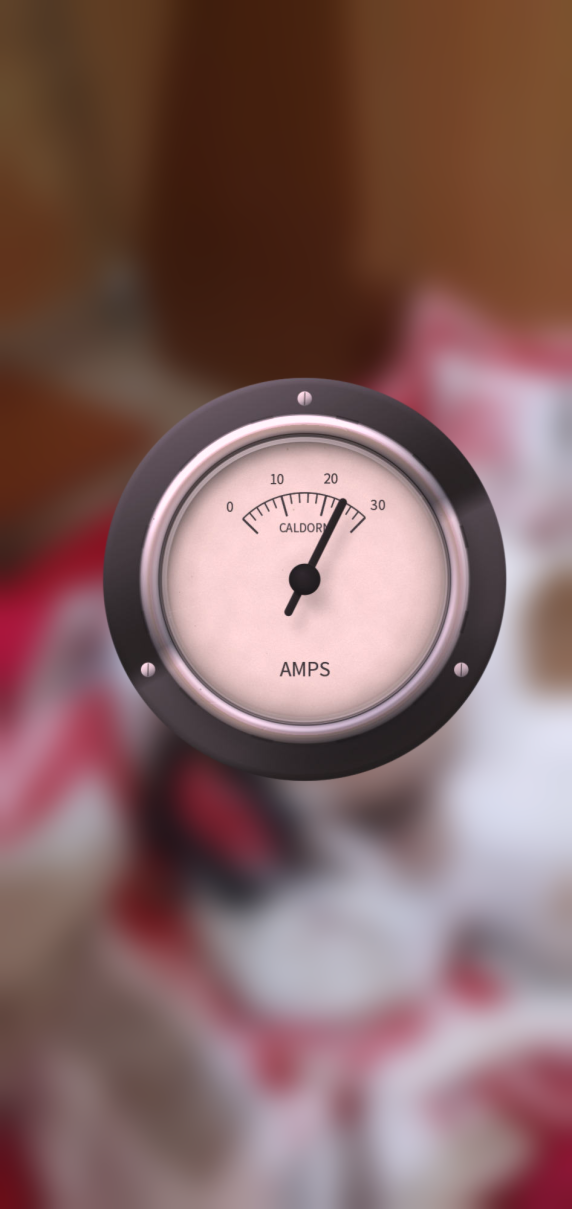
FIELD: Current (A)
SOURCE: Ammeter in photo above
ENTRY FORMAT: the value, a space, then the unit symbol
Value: 24 A
